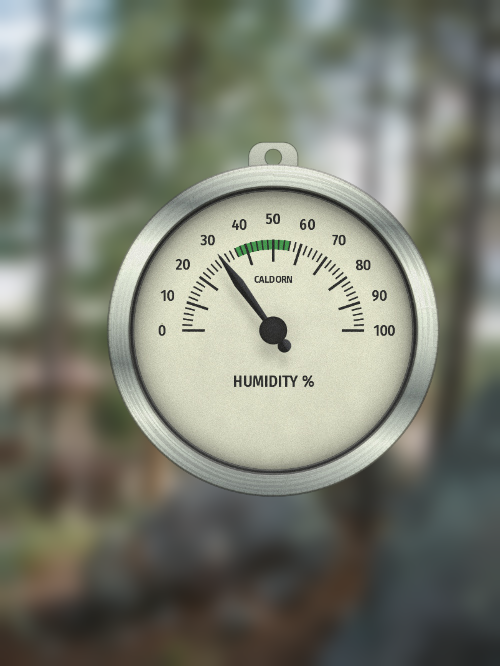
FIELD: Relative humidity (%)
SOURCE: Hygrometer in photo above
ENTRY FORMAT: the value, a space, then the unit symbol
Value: 30 %
